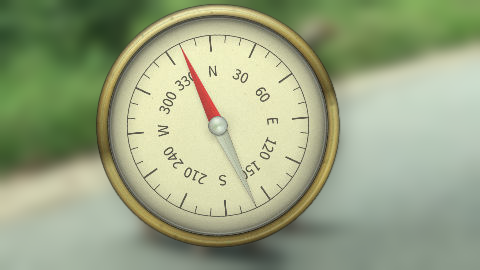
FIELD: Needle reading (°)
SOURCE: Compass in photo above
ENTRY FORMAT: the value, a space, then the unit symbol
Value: 340 °
